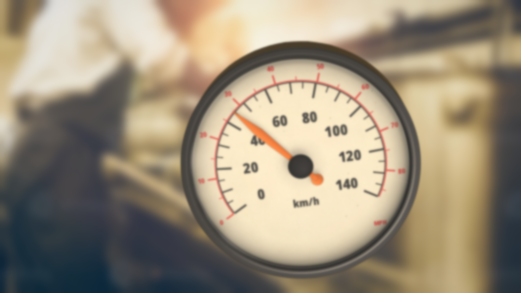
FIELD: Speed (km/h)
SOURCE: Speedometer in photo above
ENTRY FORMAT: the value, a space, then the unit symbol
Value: 45 km/h
